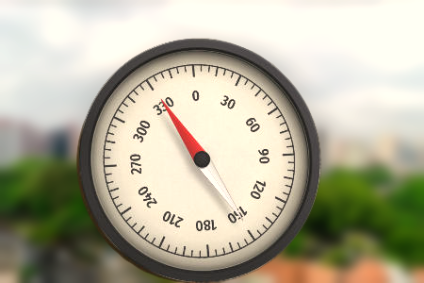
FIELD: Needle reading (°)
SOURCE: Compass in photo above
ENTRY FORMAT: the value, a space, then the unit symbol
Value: 330 °
